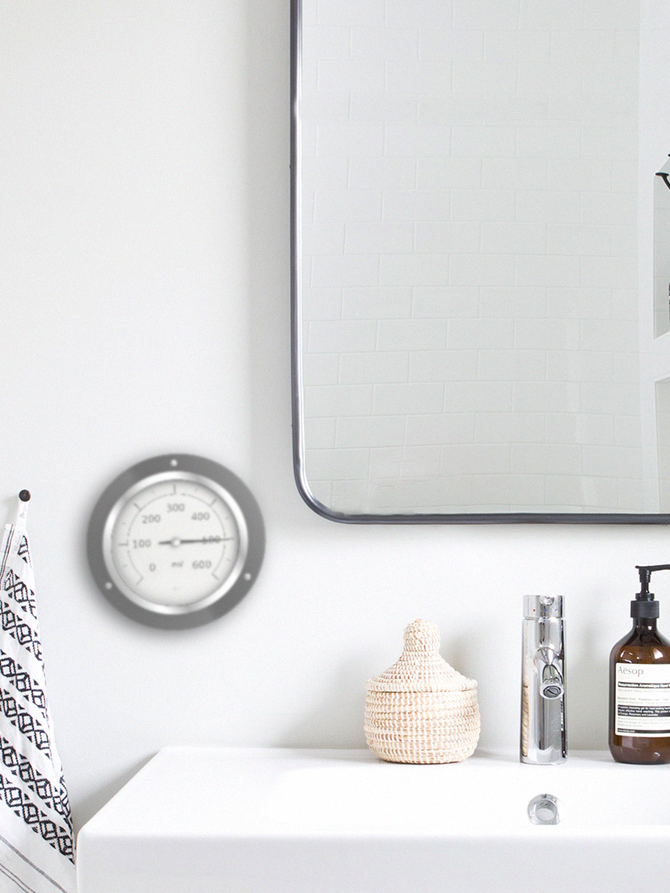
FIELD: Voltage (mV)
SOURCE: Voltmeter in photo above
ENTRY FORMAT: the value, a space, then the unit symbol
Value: 500 mV
